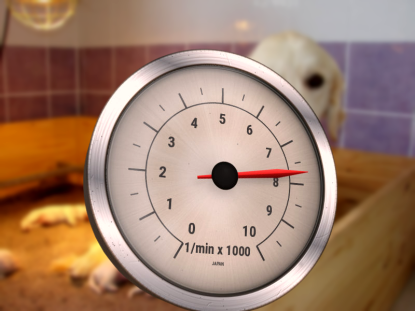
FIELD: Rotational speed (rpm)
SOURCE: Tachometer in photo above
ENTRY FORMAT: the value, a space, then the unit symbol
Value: 7750 rpm
